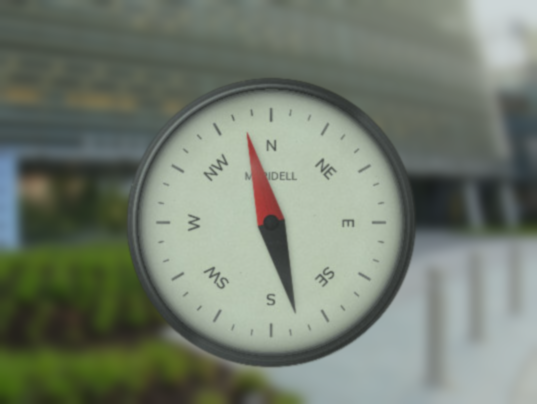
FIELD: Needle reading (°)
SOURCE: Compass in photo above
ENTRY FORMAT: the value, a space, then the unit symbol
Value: 345 °
